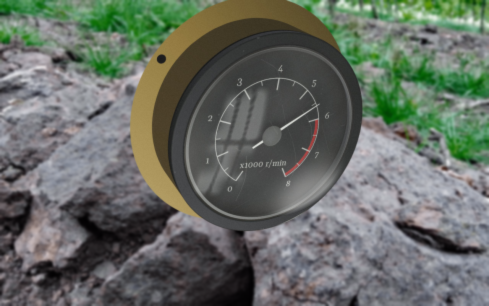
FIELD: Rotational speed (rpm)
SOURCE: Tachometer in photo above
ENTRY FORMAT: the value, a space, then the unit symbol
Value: 5500 rpm
